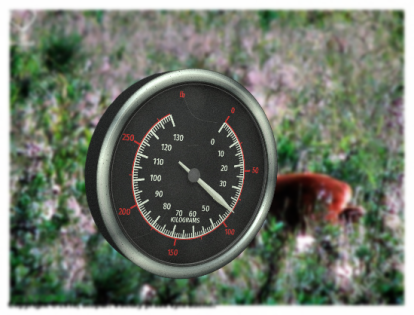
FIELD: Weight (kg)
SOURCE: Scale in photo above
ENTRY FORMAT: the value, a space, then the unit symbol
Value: 40 kg
